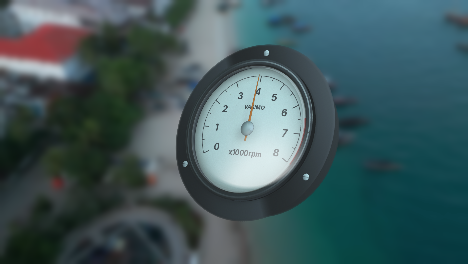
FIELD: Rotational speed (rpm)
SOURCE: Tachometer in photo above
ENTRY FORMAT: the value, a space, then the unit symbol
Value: 4000 rpm
